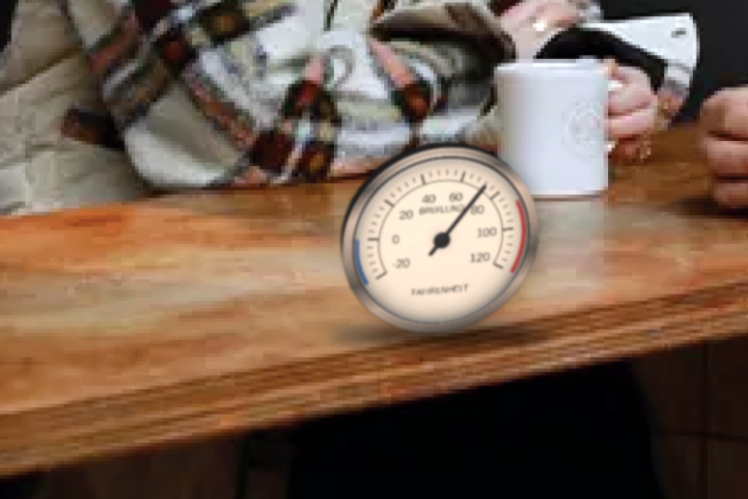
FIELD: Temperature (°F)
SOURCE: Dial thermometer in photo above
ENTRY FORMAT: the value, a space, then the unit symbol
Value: 72 °F
